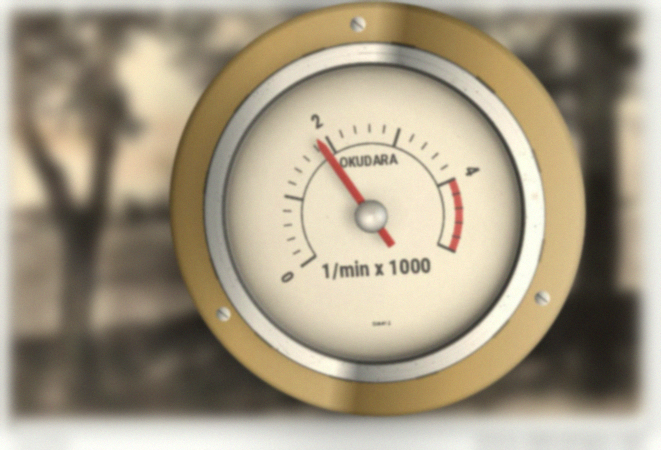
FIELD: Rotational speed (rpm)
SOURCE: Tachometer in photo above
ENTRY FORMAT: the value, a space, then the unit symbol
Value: 1900 rpm
